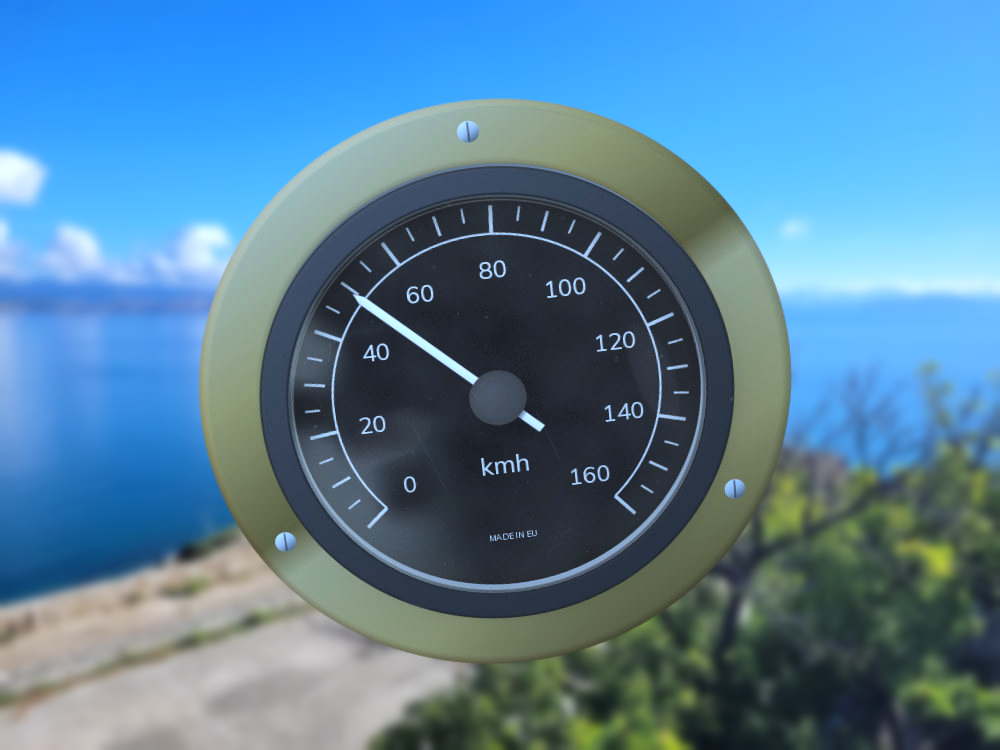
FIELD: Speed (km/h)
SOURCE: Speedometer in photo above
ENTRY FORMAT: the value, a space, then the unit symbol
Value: 50 km/h
